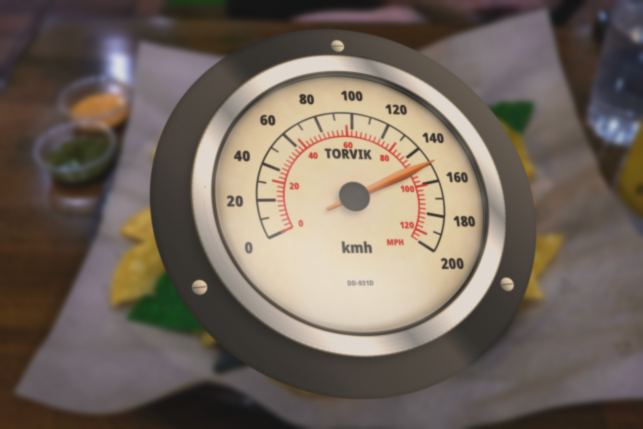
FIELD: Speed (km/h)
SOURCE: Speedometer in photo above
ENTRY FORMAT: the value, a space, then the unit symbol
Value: 150 km/h
